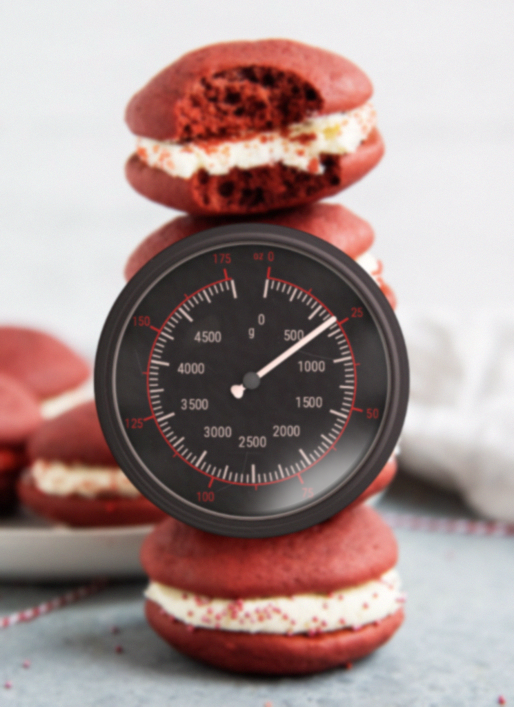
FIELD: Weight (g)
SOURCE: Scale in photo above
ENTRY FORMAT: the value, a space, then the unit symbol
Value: 650 g
